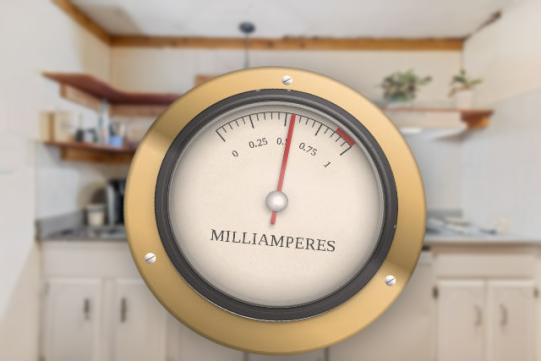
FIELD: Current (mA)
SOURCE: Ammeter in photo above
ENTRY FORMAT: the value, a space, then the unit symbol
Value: 0.55 mA
